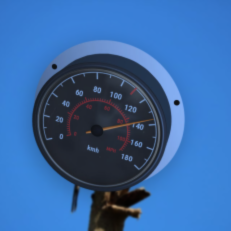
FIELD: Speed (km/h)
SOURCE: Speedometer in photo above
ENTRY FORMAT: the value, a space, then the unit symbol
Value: 135 km/h
